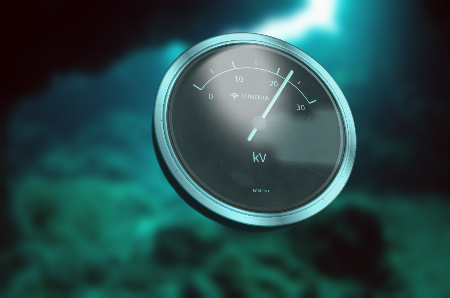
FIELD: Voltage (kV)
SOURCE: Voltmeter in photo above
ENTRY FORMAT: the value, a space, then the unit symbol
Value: 22.5 kV
